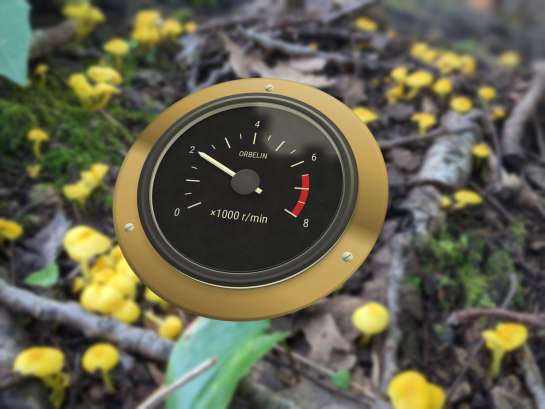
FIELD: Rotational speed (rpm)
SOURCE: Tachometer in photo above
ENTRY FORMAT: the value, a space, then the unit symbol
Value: 2000 rpm
